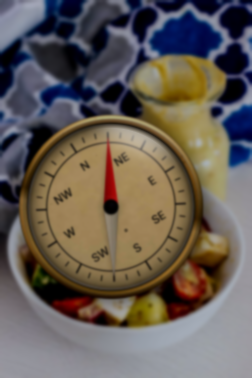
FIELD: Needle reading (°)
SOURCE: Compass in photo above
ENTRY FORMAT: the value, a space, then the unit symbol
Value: 30 °
